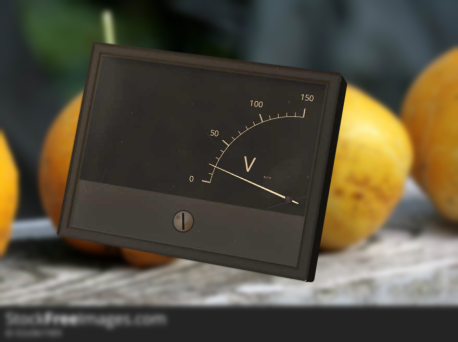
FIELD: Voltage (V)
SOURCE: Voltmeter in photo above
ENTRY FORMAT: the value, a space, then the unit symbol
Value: 20 V
